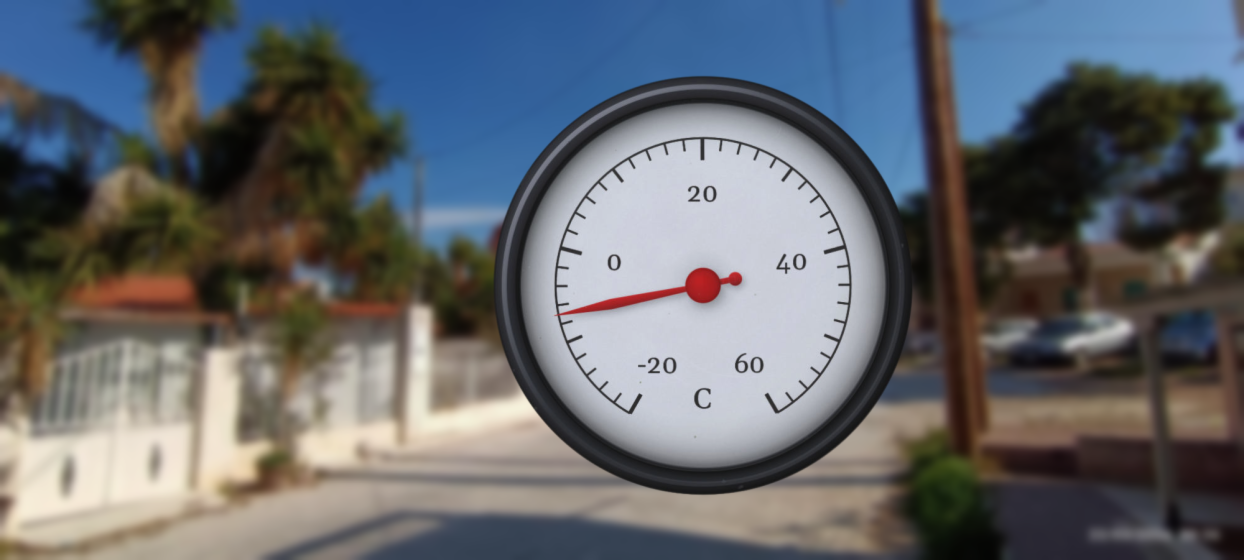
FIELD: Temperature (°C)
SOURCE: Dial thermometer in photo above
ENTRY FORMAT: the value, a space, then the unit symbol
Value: -7 °C
